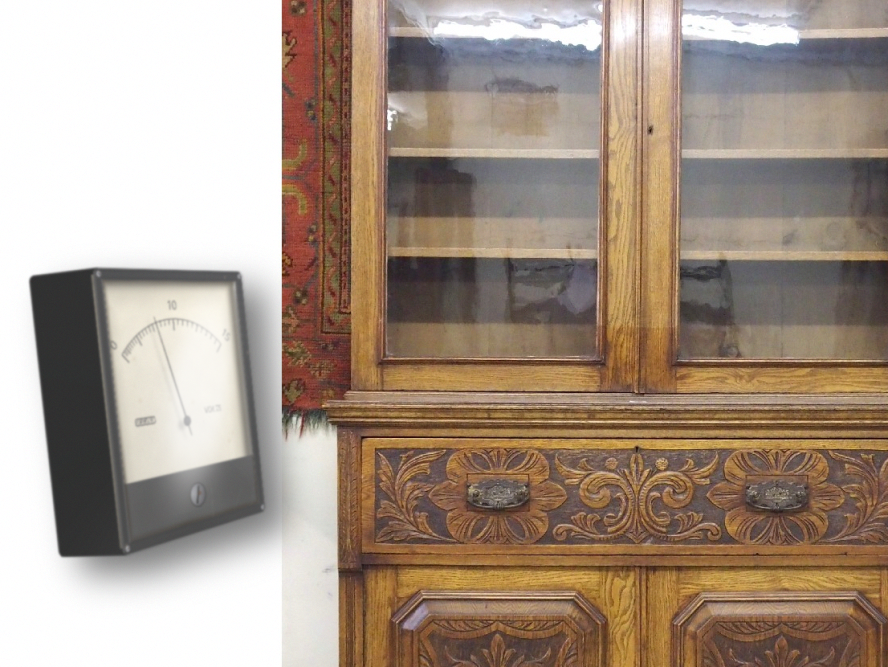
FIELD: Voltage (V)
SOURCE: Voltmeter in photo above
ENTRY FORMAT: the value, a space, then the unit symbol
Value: 7.5 V
